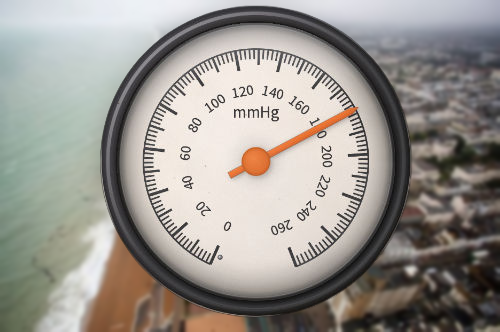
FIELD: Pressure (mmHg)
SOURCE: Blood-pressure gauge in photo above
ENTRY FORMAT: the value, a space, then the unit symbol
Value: 180 mmHg
